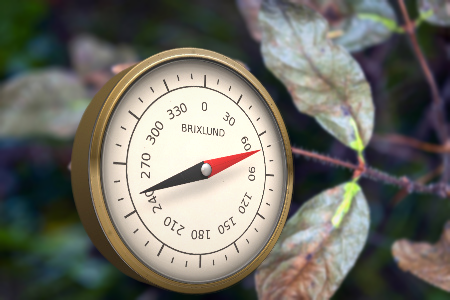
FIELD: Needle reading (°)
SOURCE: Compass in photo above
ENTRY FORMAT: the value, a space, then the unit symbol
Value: 70 °
